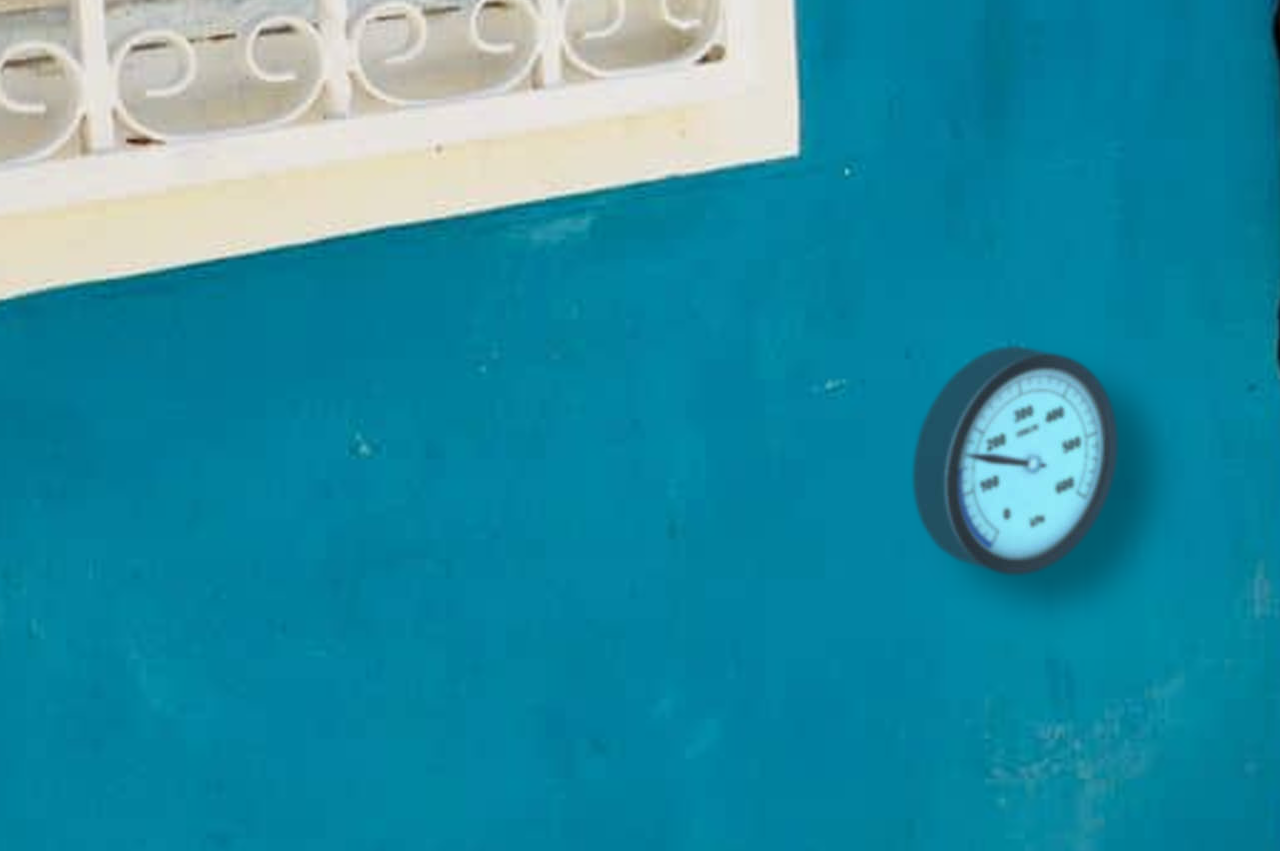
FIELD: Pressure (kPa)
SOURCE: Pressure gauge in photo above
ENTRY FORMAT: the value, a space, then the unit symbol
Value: 160 kPa
